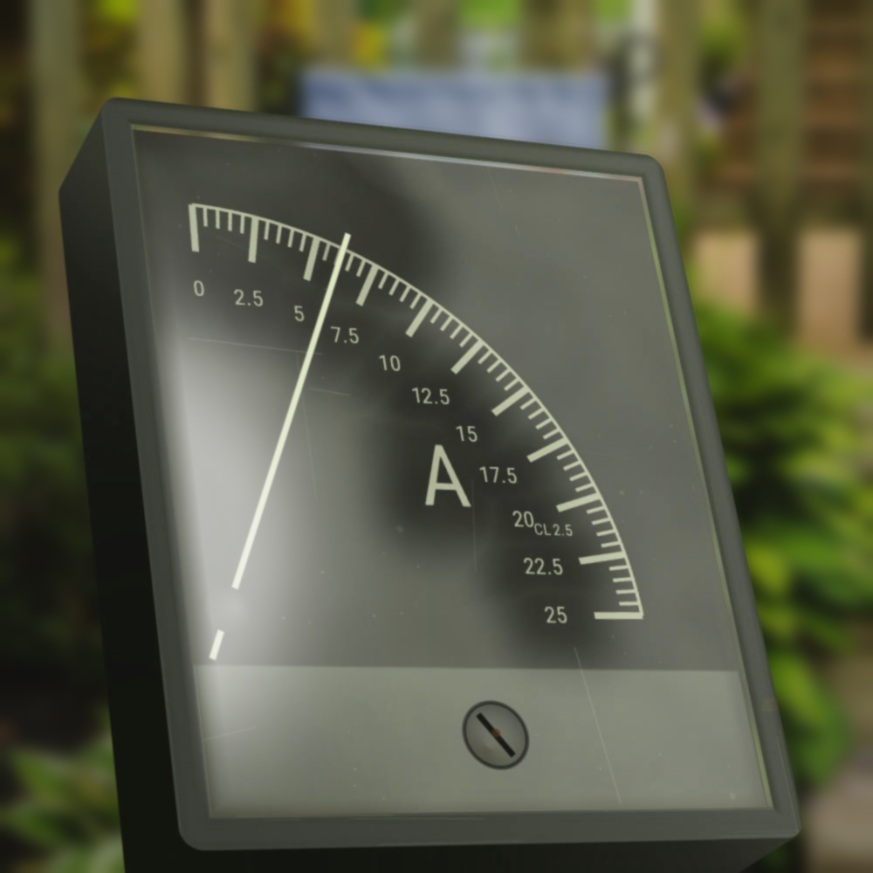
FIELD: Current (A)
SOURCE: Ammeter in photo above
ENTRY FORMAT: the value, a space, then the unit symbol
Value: 6 A
